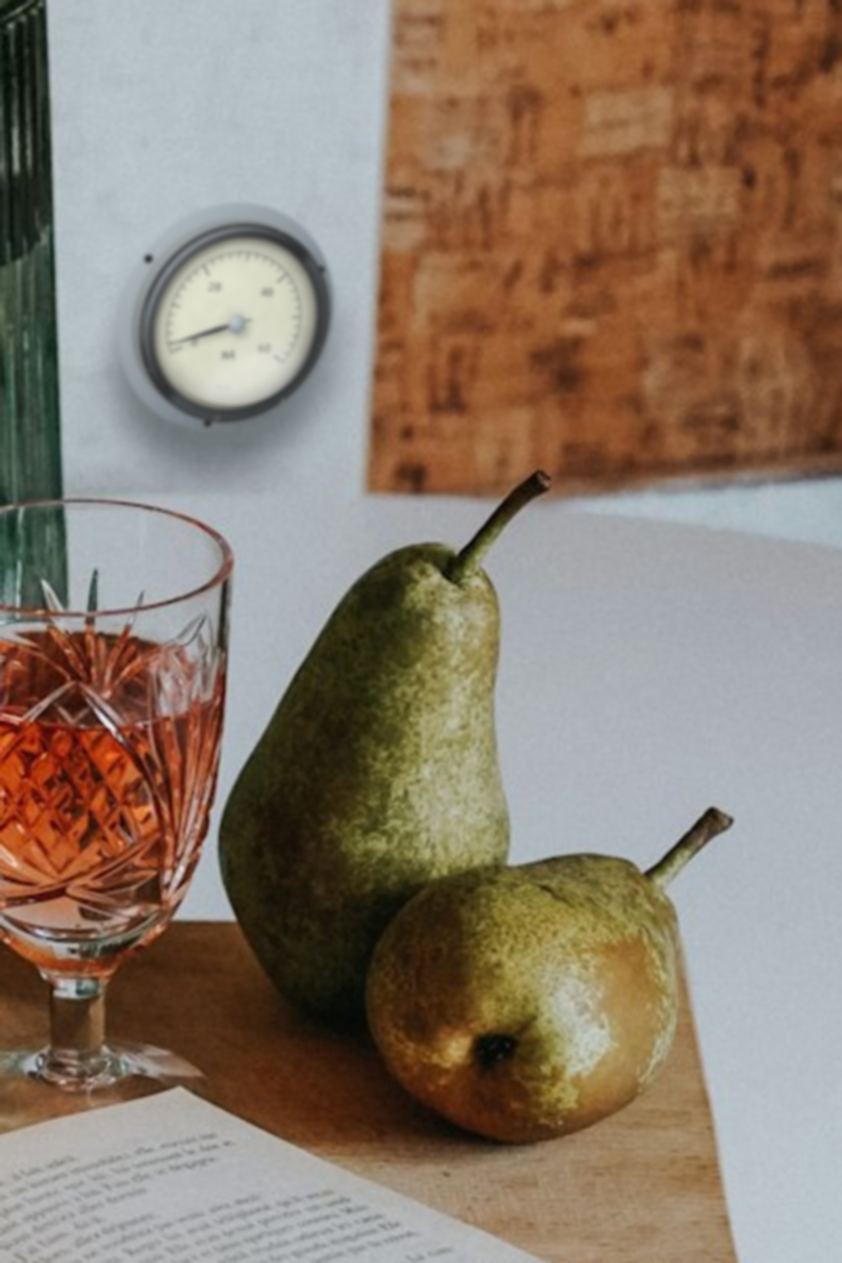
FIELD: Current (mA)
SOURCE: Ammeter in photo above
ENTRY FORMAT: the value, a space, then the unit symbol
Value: 2 mA
